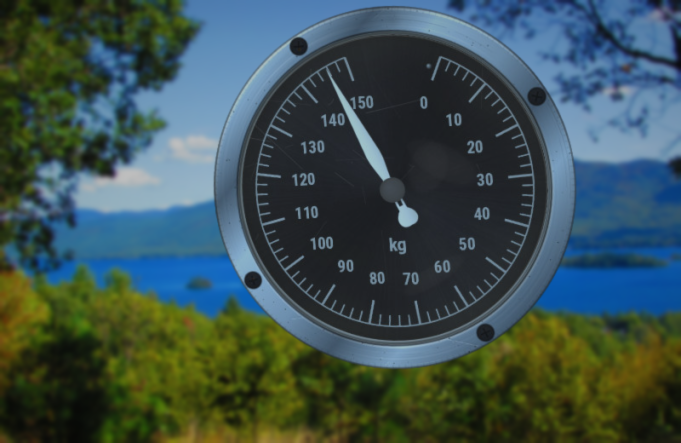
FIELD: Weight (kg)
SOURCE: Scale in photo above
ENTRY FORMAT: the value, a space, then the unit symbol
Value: 146 kg
